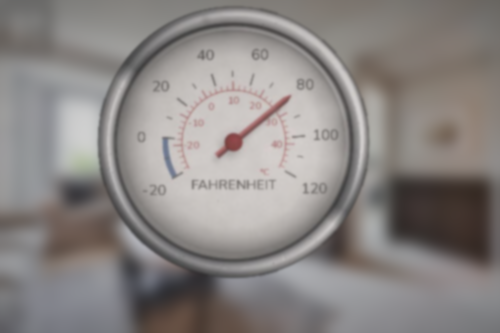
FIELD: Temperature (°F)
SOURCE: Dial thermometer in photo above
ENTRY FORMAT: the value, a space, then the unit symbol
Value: 80 °F
